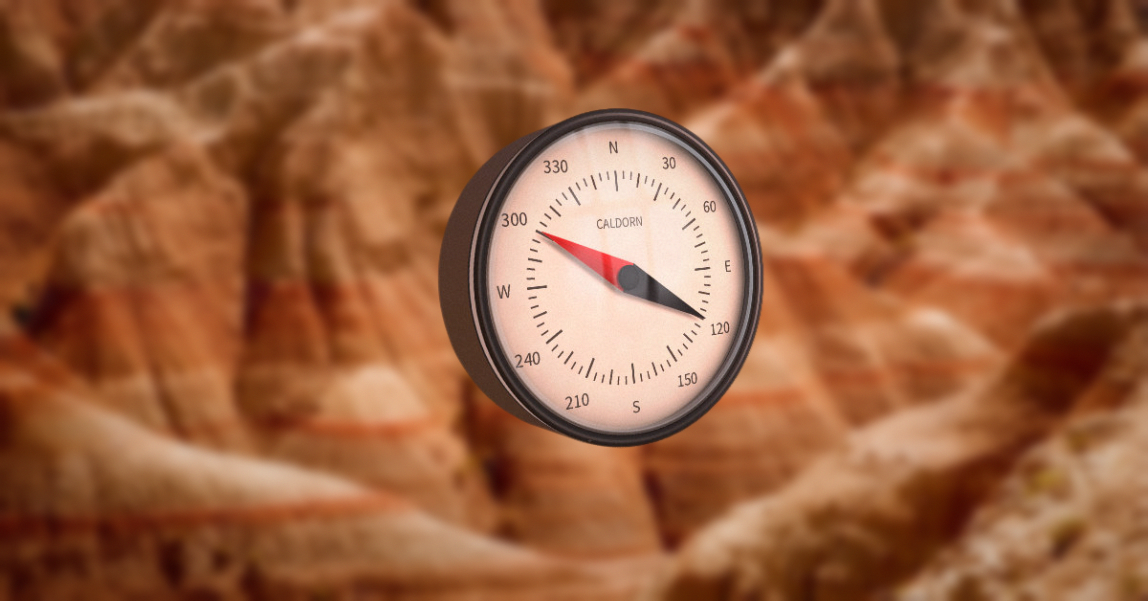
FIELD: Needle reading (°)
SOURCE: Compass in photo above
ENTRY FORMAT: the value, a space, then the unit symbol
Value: 300 °
